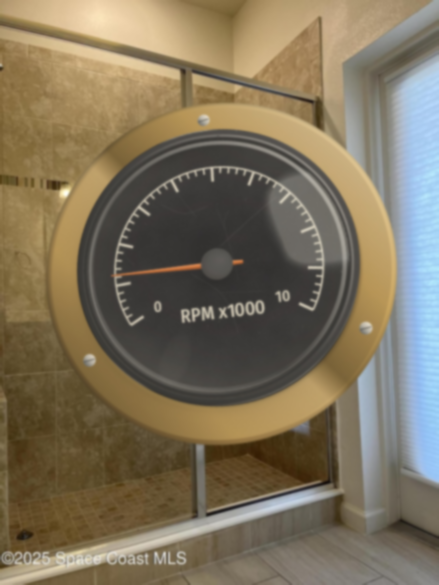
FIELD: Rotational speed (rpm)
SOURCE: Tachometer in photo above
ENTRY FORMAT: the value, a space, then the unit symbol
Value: 1200 rpm
